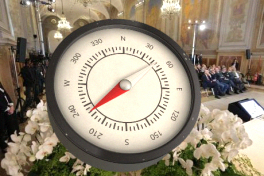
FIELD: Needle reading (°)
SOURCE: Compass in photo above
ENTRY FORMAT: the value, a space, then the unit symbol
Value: 230 °
